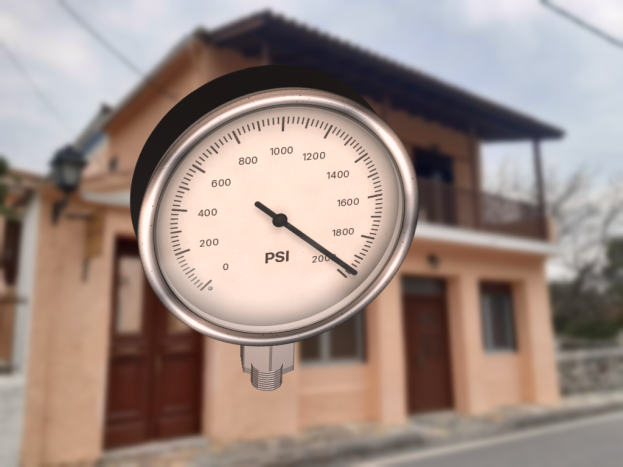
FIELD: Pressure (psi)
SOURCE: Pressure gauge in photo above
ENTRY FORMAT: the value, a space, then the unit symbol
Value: 1960 psi
